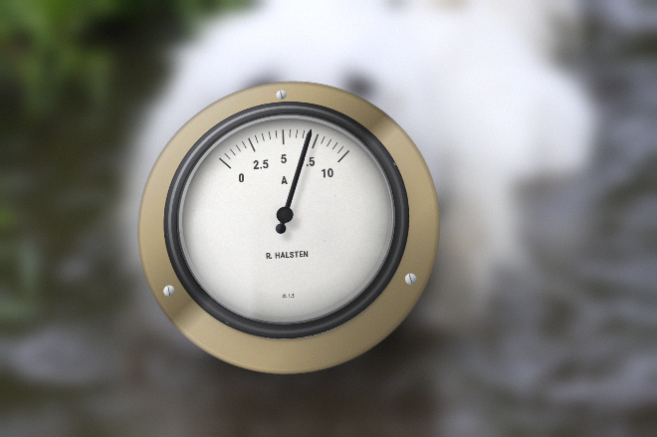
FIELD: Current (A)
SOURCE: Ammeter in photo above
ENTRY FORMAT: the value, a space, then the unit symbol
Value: 7 A
